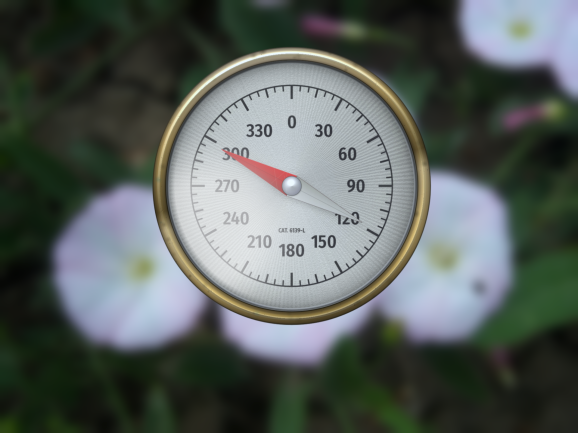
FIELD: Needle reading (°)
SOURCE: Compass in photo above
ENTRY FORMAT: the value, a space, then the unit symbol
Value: 297.5 °
